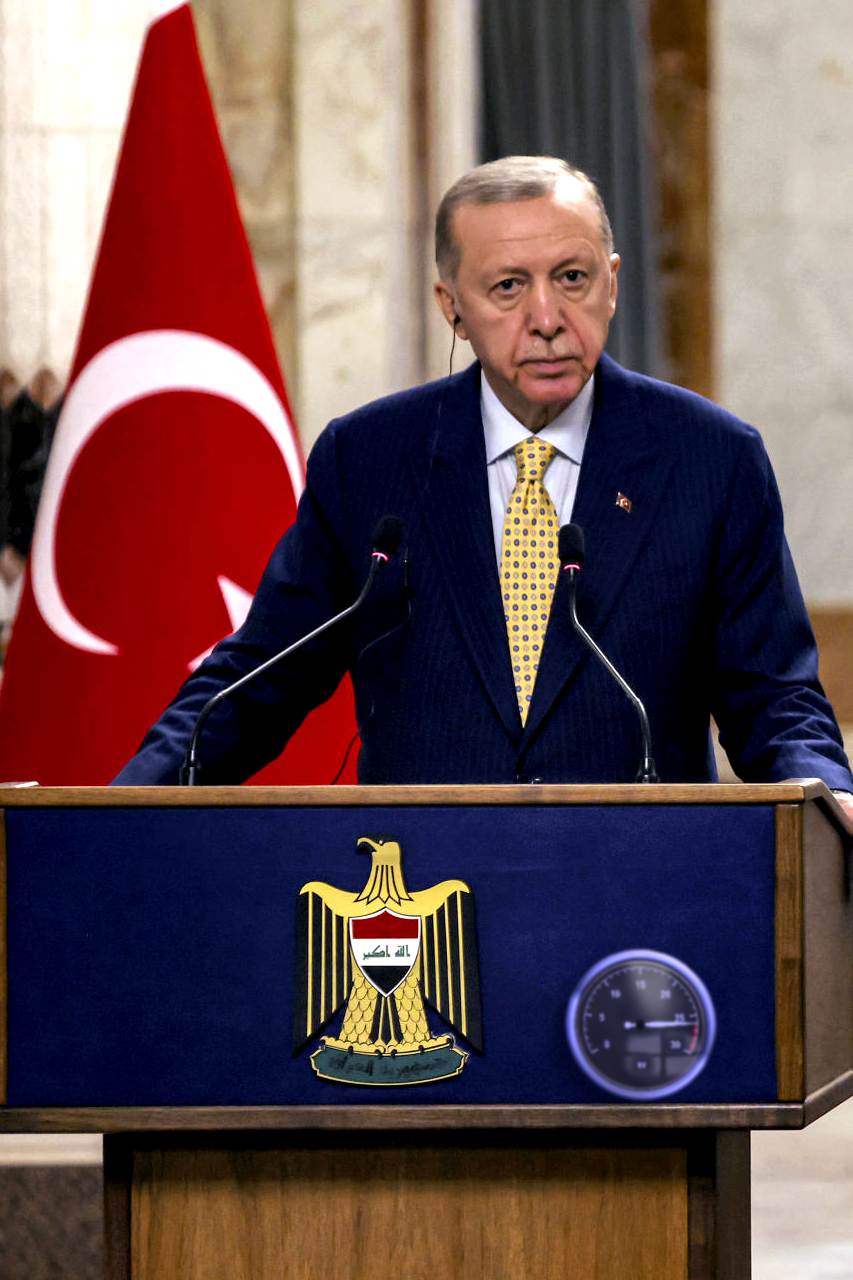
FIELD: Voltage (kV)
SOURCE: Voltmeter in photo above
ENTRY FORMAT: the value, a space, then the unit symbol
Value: 26 kV
